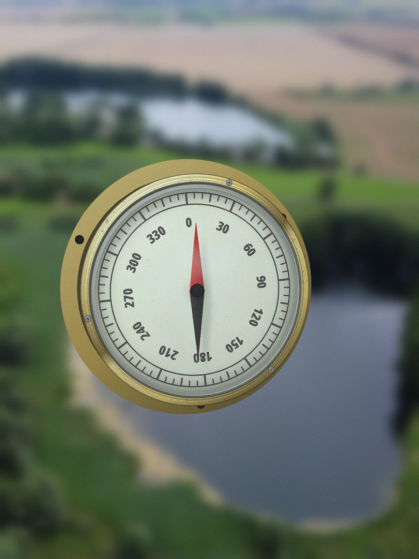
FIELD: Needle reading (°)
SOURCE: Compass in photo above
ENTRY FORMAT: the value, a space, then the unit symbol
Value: 5 °
